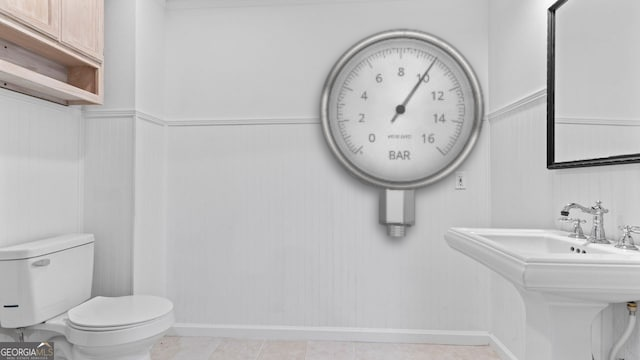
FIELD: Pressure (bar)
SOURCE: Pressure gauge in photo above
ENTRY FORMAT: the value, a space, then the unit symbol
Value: 10 bar
